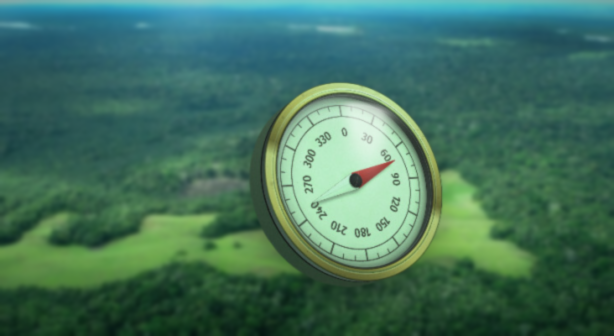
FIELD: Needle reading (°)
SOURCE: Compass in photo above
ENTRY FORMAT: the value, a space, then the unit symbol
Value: 70 °
